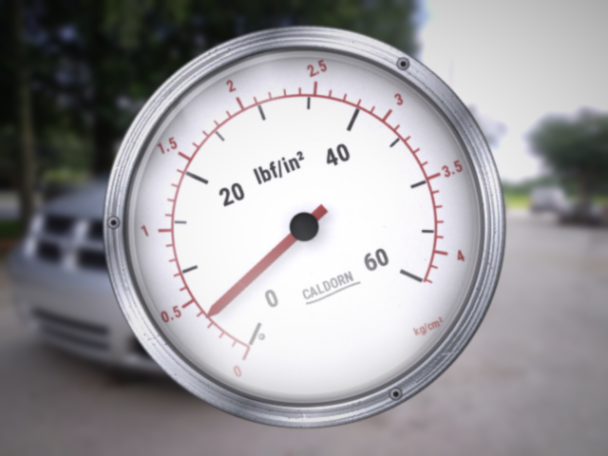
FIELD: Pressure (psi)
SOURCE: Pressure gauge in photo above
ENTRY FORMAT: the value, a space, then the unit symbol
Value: 5 psi
